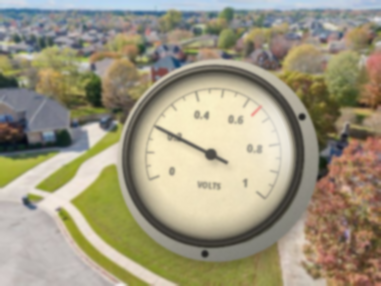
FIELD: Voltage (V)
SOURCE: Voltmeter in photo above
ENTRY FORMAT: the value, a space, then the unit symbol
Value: 0.2 V
